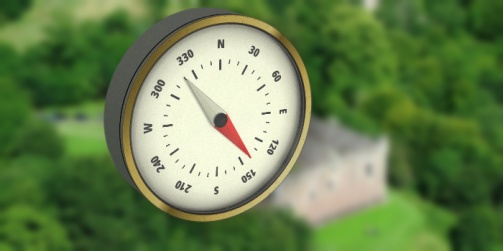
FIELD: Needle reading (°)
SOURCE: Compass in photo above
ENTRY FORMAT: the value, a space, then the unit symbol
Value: 140 °
